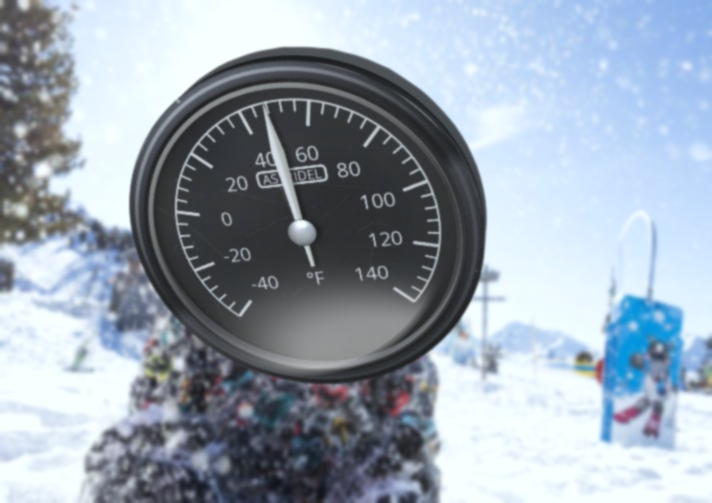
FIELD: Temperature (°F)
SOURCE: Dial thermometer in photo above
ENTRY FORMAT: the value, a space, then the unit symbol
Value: 48 °F
